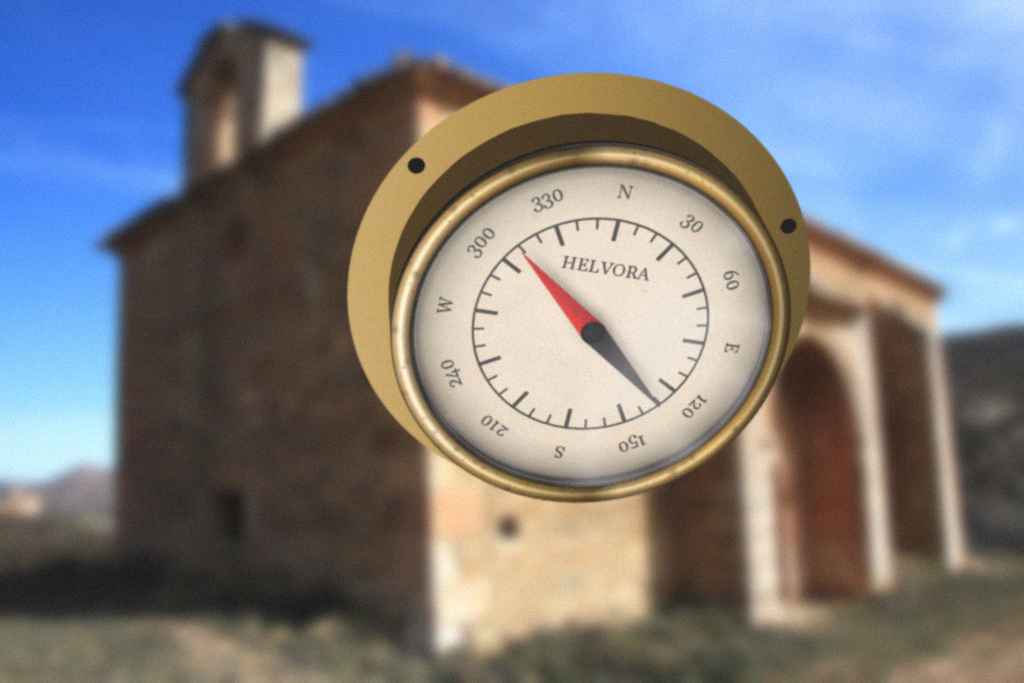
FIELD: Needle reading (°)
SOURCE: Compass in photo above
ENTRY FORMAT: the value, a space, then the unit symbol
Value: 310 °
